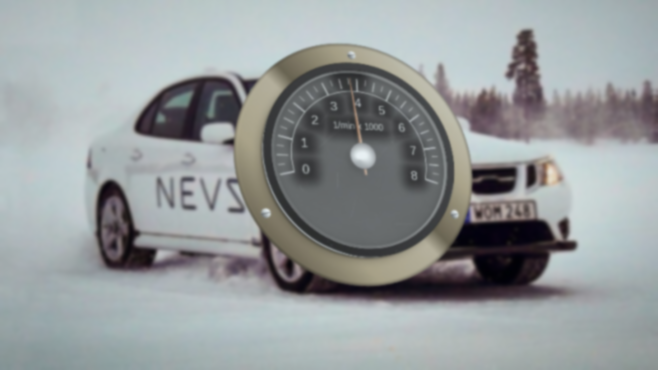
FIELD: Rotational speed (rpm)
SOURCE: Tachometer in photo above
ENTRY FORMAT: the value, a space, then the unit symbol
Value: 3750 rpm
